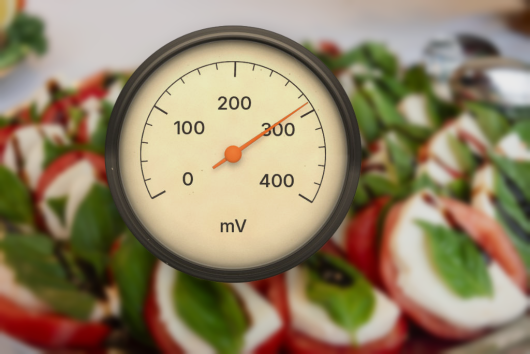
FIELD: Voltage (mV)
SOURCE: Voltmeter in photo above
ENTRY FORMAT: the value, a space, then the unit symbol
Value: 290 mV
